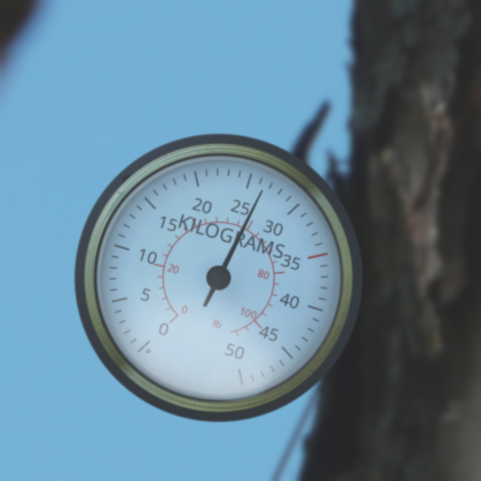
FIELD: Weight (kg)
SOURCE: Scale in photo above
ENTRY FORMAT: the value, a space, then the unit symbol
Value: 26.5 kg
